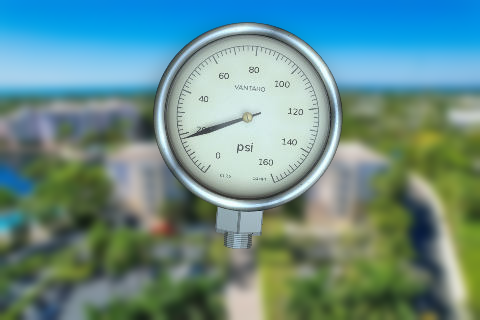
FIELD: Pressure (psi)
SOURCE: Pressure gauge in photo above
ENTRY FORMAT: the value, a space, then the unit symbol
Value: 18 psi
